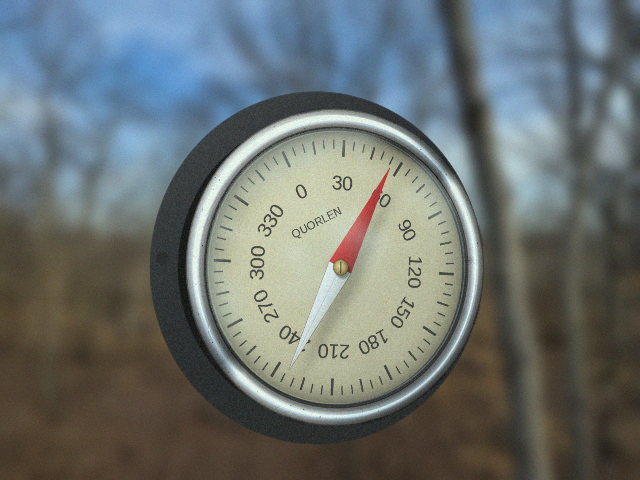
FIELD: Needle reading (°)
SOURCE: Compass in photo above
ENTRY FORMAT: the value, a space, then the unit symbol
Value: 55 °
